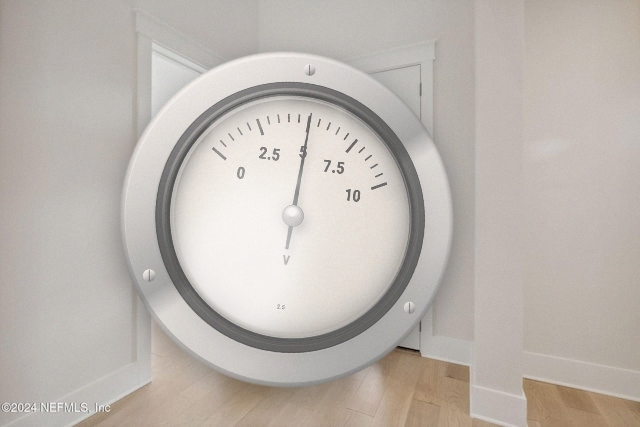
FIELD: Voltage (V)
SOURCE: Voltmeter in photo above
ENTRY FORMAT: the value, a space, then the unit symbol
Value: 5 V
